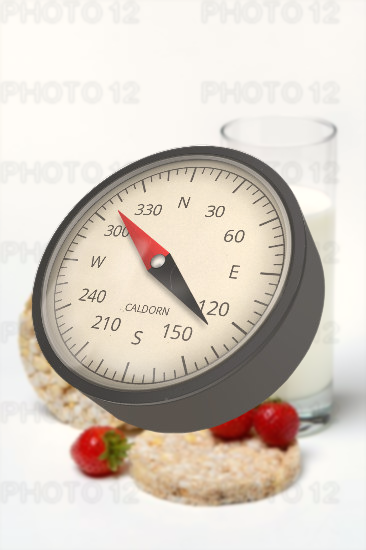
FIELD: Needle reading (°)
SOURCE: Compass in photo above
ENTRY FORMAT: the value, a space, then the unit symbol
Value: 310 °
